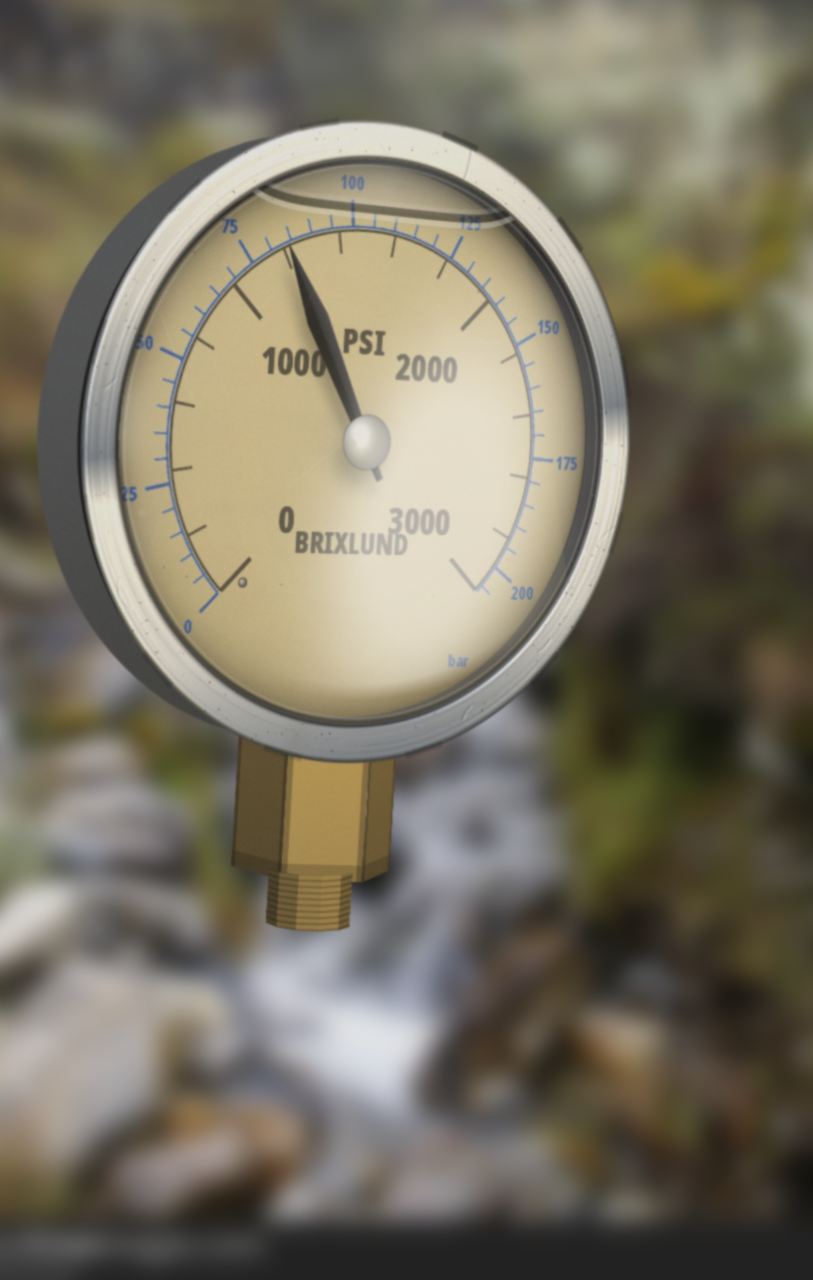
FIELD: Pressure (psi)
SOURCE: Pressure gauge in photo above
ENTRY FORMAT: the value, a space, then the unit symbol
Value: 1200 psi
